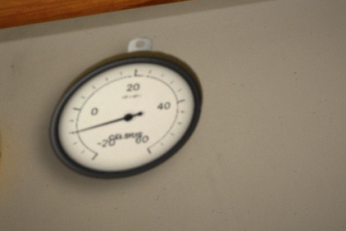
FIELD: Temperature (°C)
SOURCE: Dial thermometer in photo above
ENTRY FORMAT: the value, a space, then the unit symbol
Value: -8 °C
